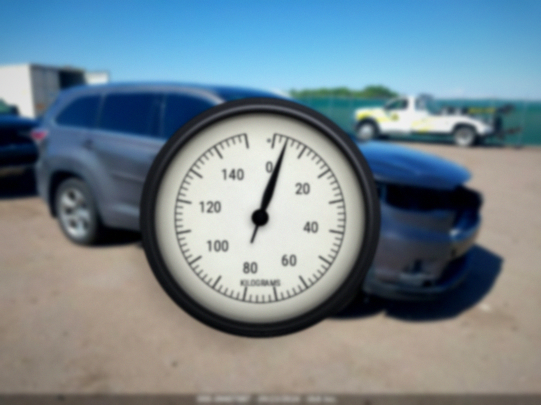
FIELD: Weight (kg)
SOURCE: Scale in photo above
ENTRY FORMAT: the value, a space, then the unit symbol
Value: 4 kg
